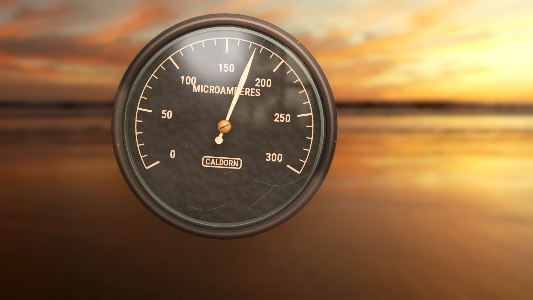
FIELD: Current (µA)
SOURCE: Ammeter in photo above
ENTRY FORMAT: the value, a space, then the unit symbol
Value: 175 µA
